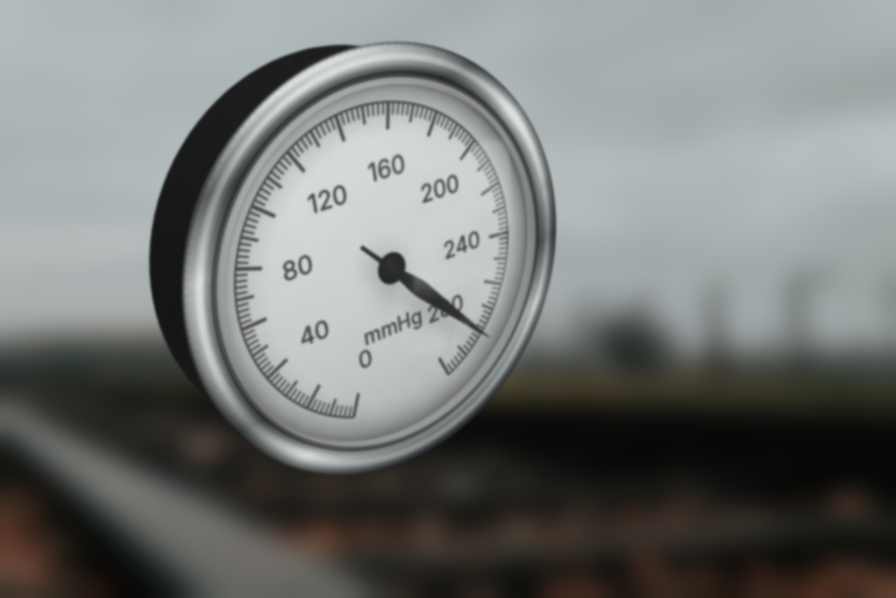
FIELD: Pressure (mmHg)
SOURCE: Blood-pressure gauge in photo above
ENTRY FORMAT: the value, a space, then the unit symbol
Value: 280 mmHg
